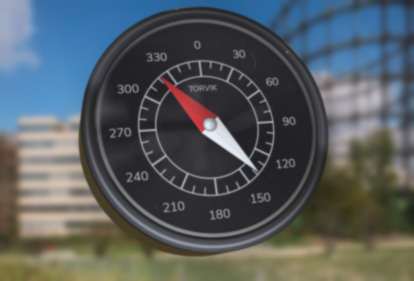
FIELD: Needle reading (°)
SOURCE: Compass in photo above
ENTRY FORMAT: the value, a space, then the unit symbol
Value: 320 °
